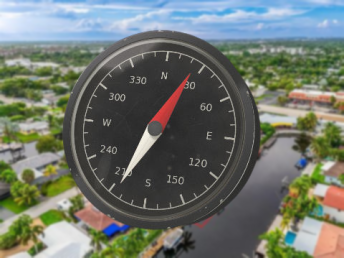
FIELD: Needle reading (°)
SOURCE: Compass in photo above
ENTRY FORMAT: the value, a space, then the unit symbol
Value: 25 °
